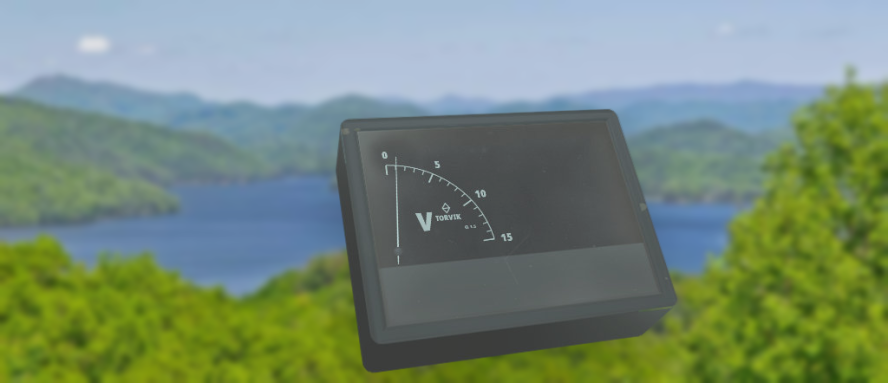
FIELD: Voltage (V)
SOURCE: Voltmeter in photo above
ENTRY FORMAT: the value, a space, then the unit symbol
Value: 1 V
